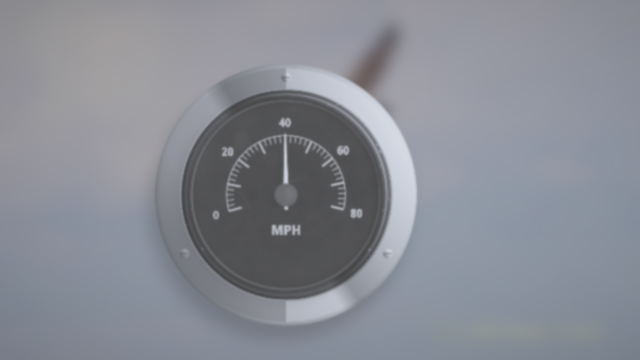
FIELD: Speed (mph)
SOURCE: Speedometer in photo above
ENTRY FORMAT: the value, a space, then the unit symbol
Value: 40 mph
